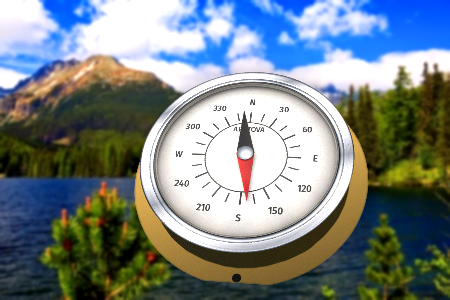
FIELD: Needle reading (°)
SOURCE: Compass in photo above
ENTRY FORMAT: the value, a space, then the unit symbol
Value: 172.5 °
